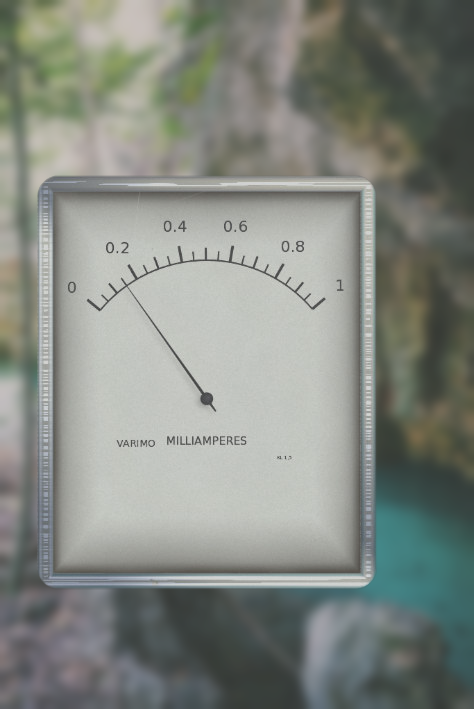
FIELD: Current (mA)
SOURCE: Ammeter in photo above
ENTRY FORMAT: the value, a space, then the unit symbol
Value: 0.15 mA
